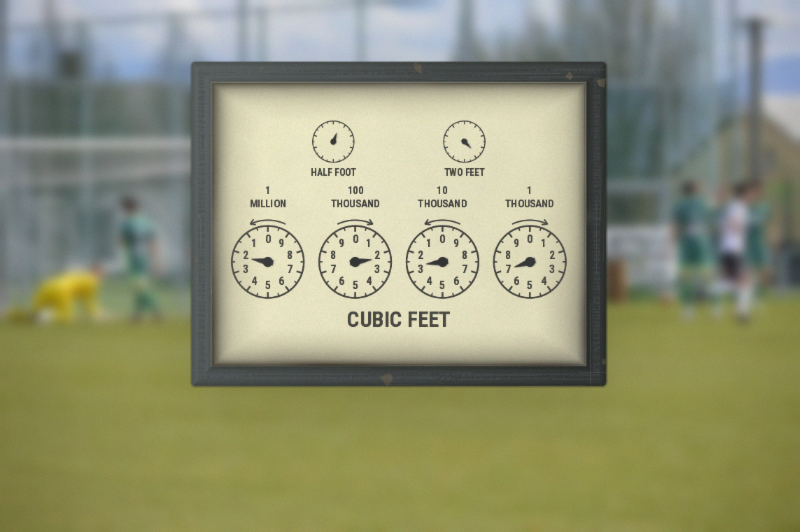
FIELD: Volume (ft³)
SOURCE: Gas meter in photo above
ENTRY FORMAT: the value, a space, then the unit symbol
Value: 222700 ft³
